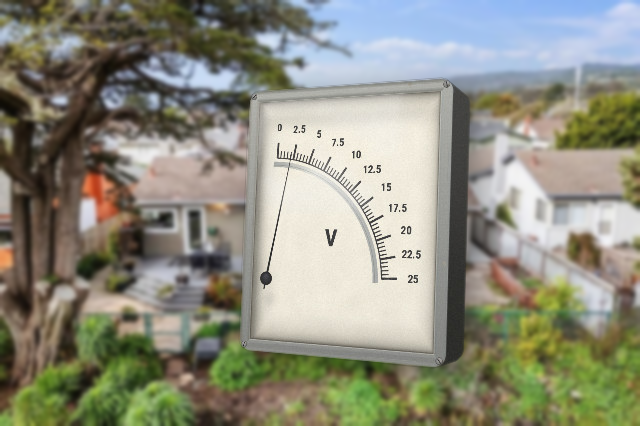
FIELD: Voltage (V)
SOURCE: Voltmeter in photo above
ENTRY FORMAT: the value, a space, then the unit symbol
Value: 2.5 V
